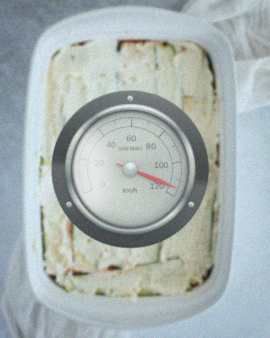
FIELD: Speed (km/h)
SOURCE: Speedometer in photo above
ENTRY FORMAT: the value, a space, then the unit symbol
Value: 115 km/h
